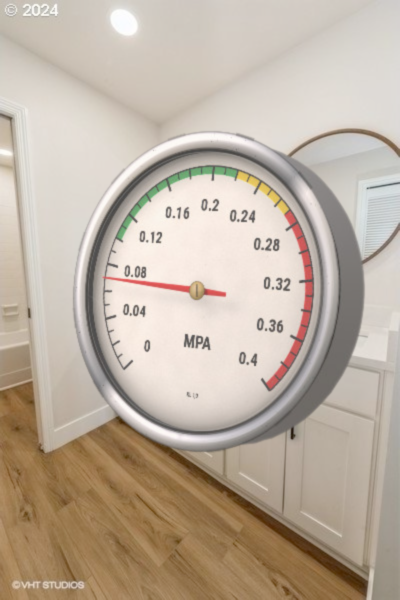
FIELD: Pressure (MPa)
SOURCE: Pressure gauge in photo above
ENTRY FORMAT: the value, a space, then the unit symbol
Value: 0.07 MPa
